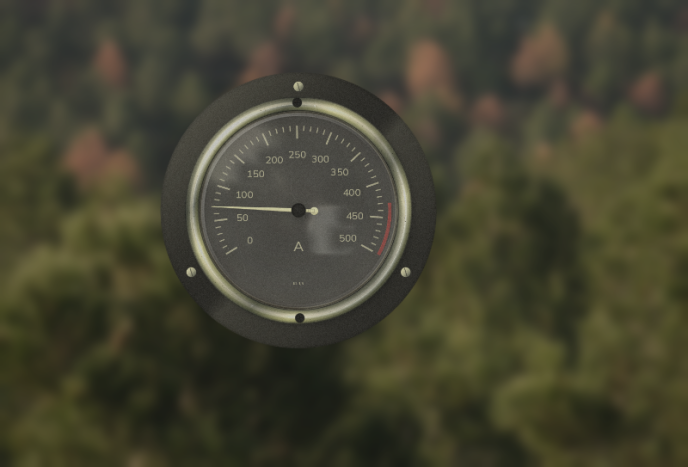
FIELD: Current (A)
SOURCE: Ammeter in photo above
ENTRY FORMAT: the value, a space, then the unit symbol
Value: 70 A
